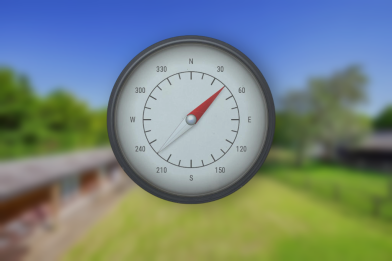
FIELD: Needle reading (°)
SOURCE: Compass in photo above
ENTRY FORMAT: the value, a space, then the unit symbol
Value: 45 °
